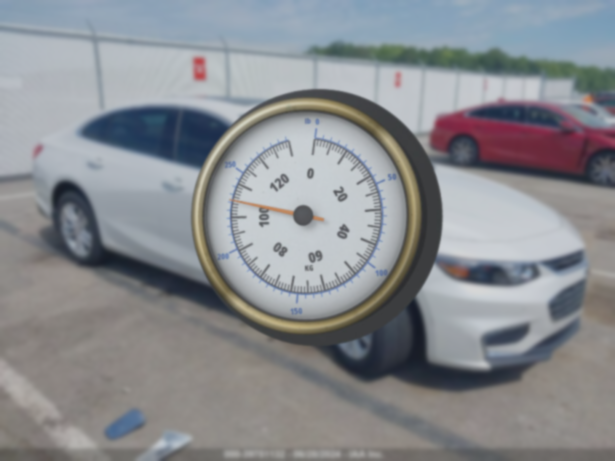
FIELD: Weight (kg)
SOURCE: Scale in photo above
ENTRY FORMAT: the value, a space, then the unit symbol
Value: 105 kg
